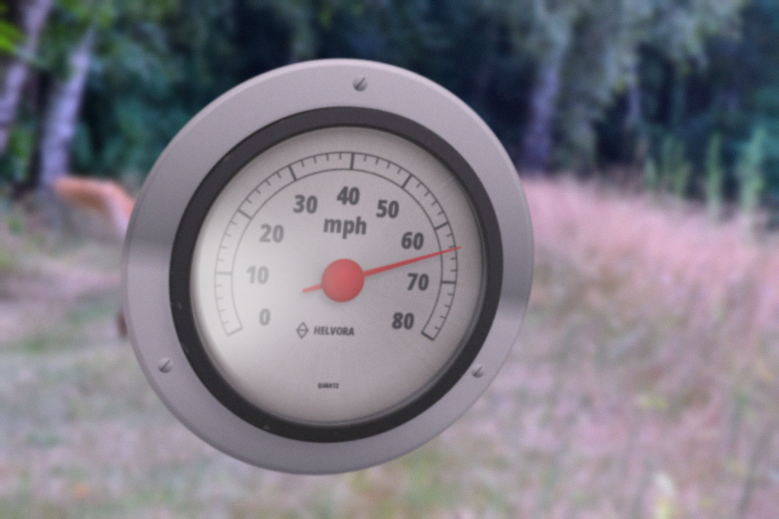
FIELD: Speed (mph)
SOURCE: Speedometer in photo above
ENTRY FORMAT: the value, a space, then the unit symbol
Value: 64 mph
